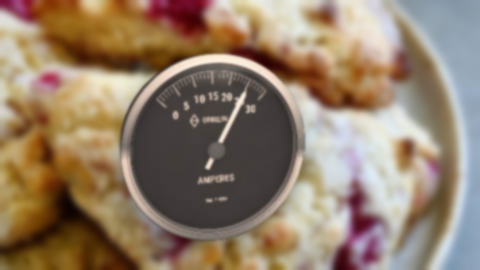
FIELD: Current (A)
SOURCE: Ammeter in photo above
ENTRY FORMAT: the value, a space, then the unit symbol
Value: 25 A
